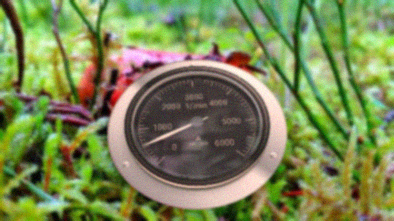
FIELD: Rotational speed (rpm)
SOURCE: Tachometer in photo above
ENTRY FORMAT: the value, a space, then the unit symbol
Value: 500 rpm
